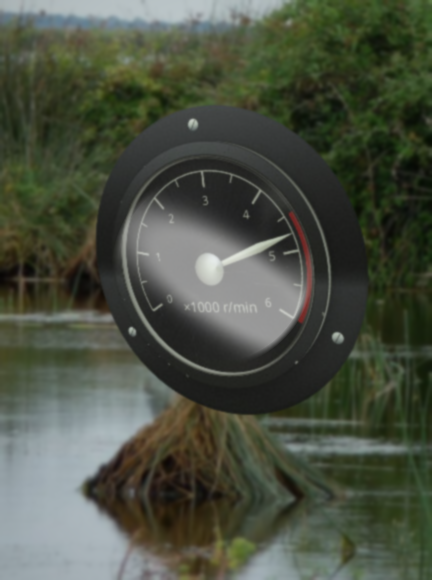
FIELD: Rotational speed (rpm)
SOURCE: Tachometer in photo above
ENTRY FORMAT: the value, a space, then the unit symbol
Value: 4750 rpm
